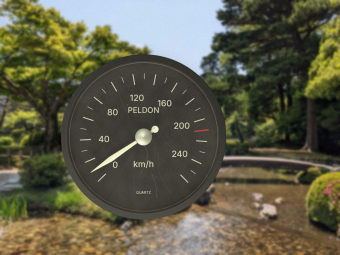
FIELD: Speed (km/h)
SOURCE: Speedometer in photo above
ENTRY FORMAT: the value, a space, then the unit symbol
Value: 10 km/h
